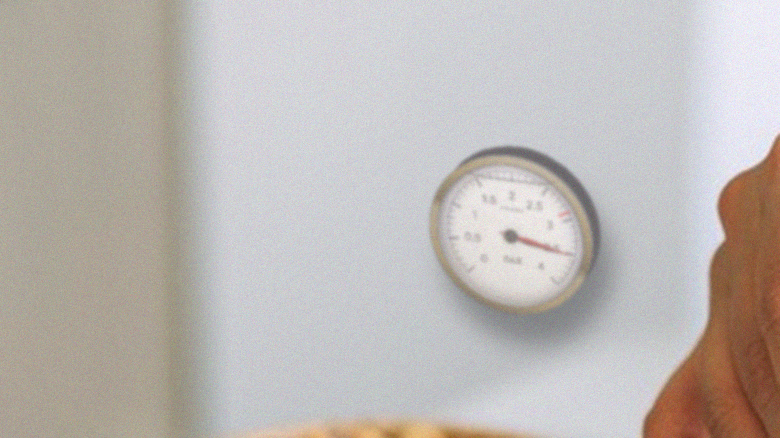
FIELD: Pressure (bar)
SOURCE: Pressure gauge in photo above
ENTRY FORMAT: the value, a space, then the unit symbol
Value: 3.5 bar
